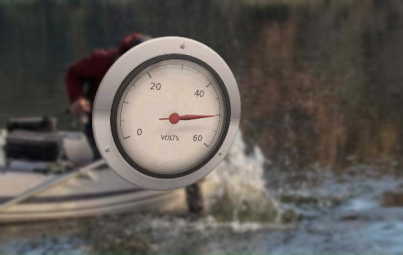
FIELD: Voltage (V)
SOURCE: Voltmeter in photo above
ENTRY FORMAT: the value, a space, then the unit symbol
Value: 50 V
